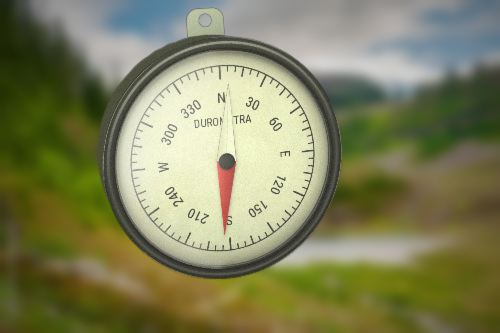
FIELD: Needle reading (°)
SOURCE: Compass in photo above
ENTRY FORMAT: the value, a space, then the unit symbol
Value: 185 °
